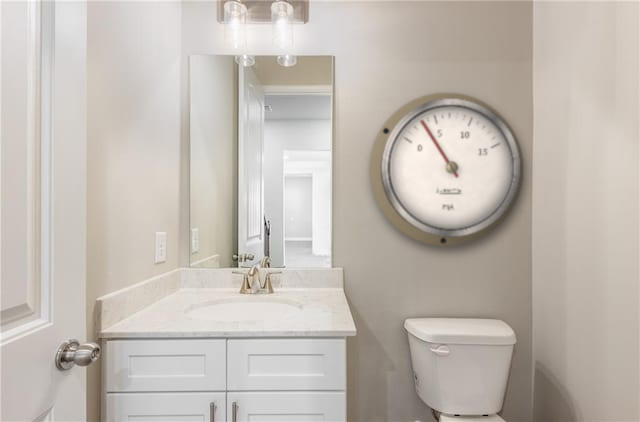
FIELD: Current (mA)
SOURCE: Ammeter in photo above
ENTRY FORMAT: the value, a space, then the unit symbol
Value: 3 mA
